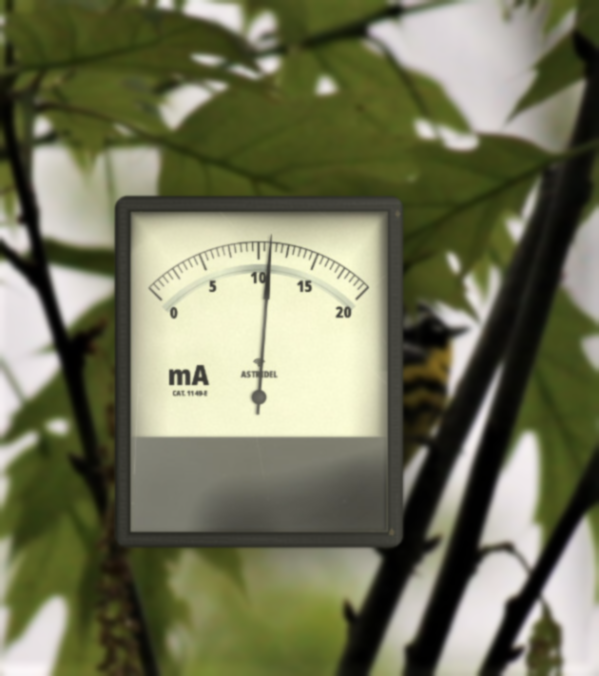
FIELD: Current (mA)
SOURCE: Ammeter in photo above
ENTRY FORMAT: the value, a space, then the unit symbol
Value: 11 mA
